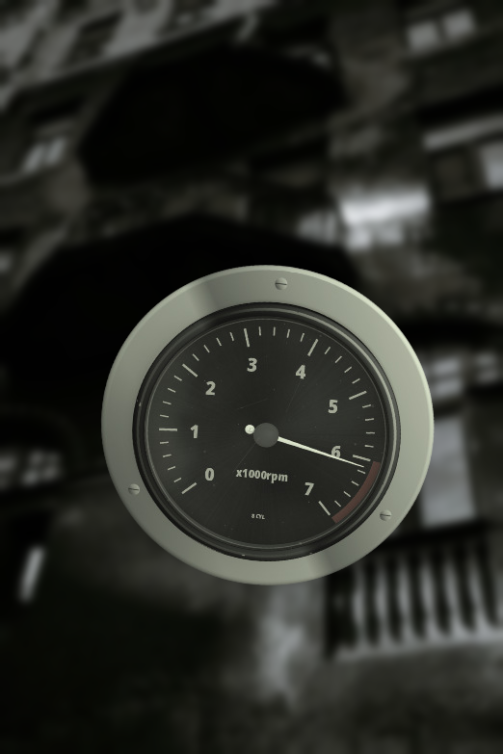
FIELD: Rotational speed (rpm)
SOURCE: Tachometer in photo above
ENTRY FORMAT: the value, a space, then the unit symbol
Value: 6100 rpm
